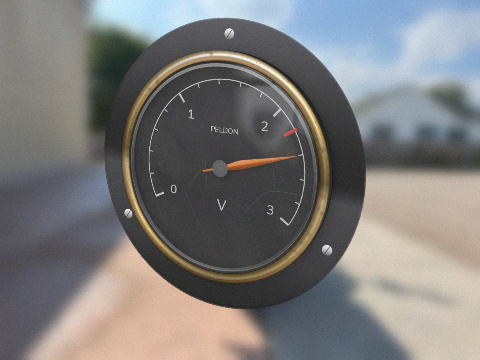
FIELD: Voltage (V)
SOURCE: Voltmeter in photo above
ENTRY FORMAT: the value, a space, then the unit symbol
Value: 2.4 V
